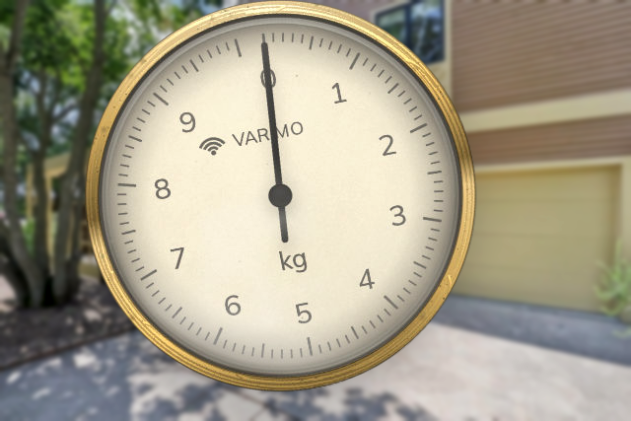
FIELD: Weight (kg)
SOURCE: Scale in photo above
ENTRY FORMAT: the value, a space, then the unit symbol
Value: 0 kg
